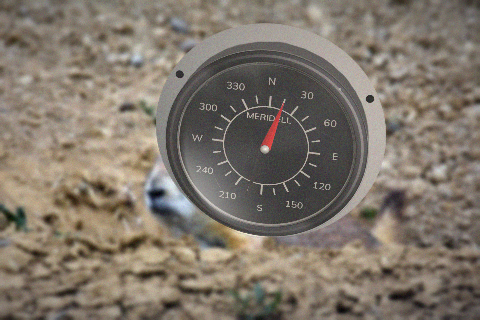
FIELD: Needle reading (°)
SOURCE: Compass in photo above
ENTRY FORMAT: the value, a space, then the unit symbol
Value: 15 °
